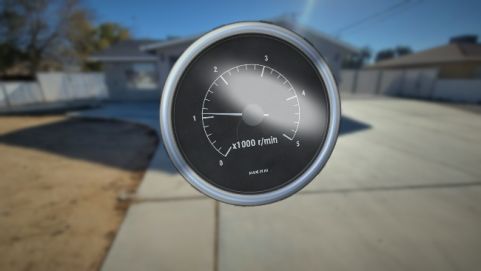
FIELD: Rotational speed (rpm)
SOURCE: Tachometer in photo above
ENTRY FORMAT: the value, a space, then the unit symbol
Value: 1100 rpm
